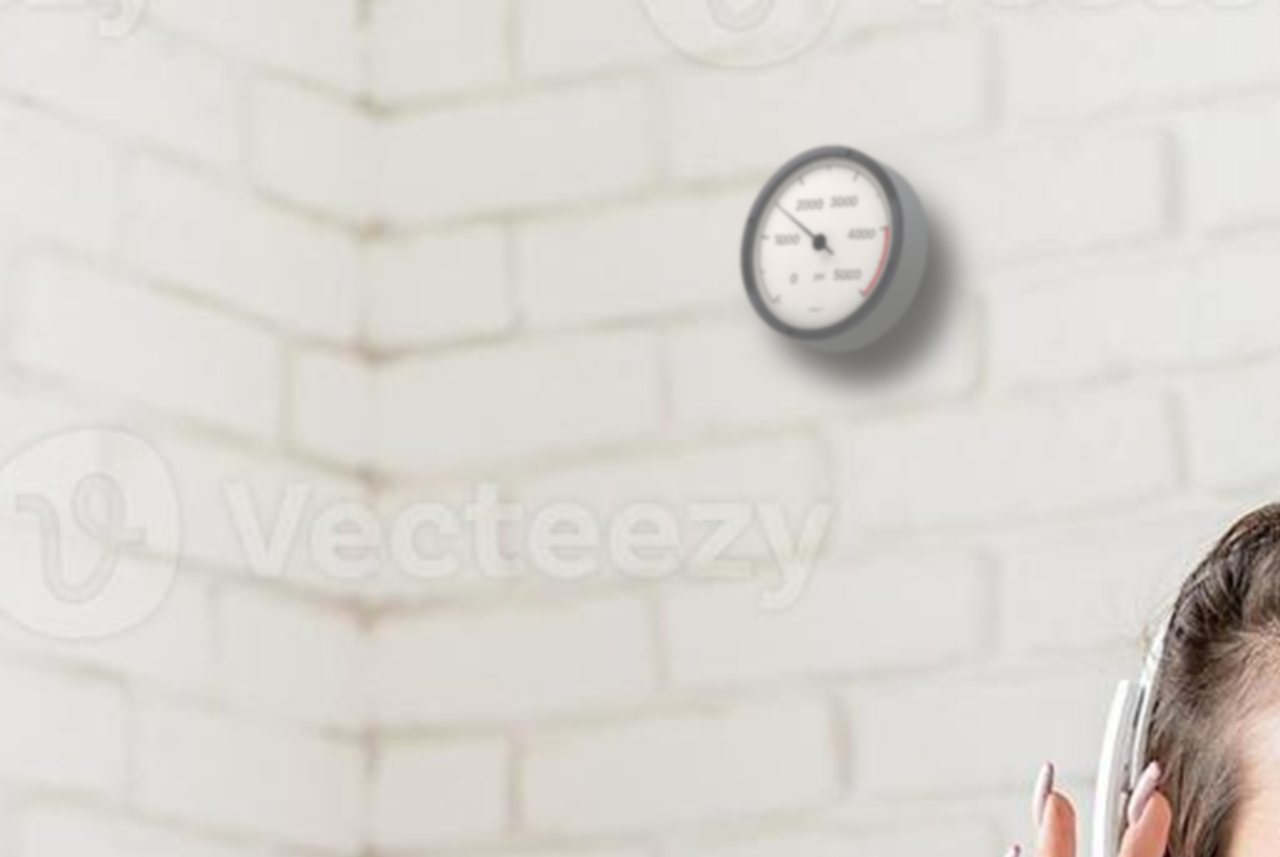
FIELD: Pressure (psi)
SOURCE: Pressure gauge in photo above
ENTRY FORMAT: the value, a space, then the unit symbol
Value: 1500 psi
